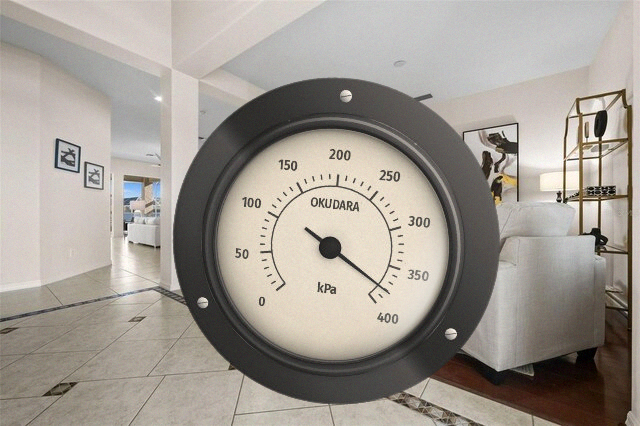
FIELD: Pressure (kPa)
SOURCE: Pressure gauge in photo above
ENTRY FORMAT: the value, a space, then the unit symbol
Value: 380 kPa
